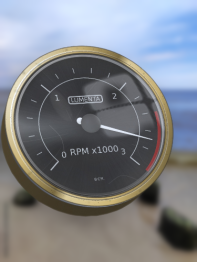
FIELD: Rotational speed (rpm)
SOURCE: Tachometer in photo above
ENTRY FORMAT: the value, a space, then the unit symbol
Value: 2700 rpm
